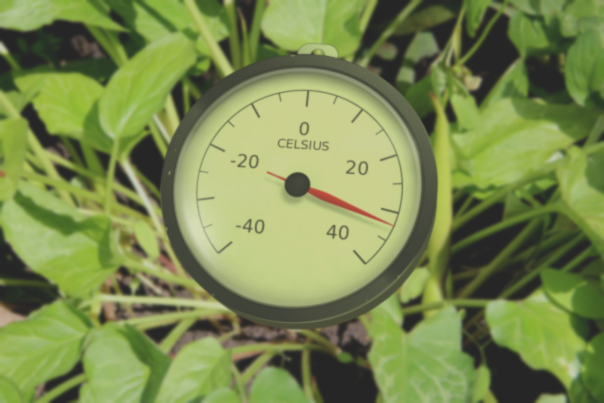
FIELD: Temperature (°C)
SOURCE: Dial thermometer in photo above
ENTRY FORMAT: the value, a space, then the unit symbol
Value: 32.5 °C
